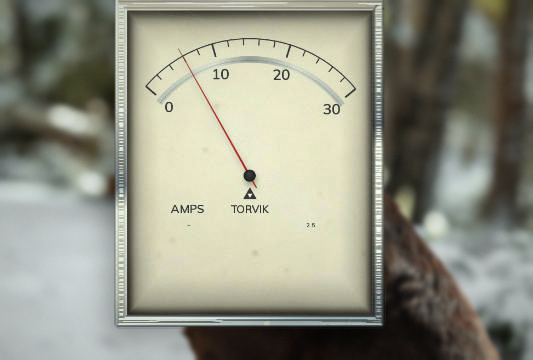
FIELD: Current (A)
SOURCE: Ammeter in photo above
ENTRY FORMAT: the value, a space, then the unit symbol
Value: 6 A
